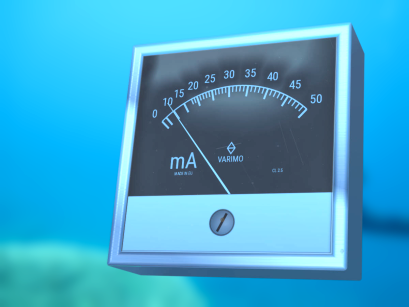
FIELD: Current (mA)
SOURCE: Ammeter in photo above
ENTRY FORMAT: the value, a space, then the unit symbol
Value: 10 mA
